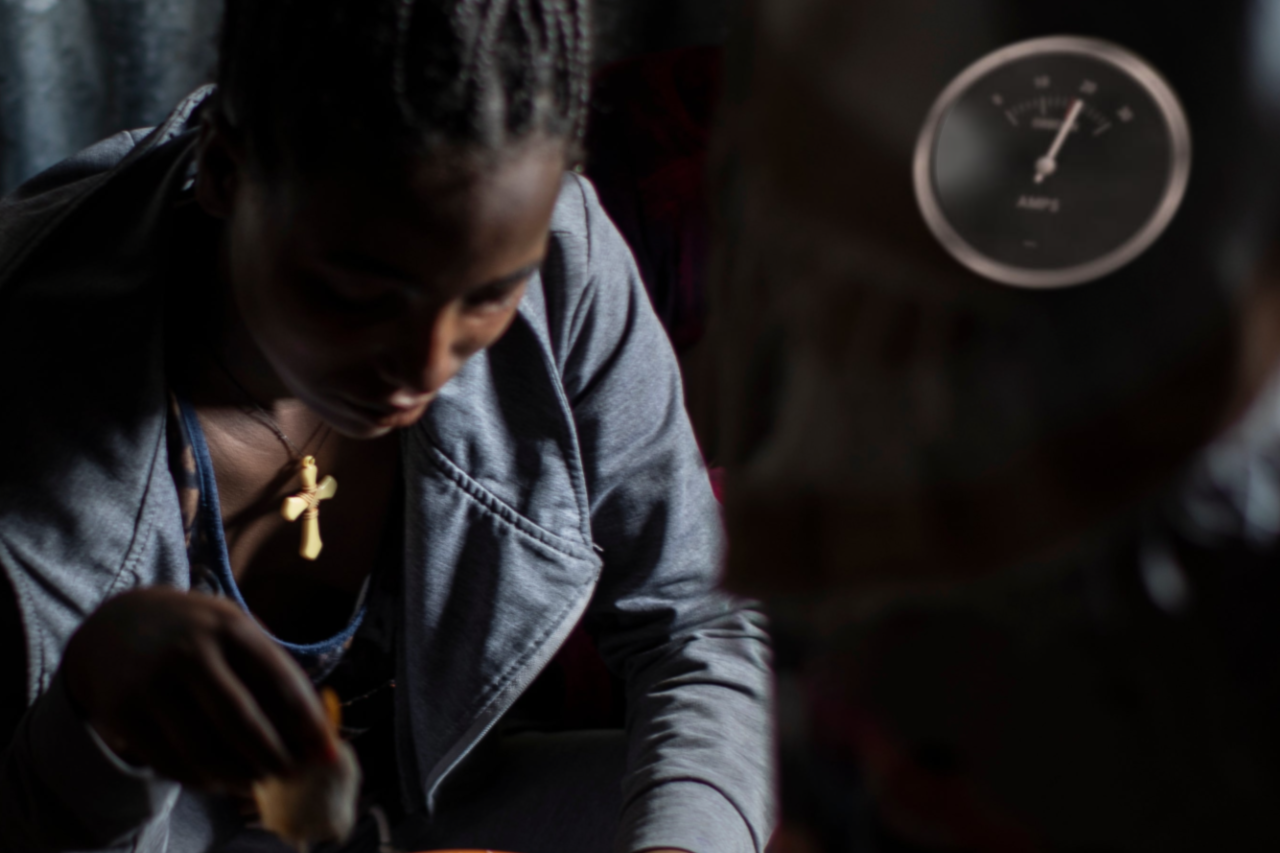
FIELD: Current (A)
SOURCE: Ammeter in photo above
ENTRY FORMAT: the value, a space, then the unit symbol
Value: 20 A
